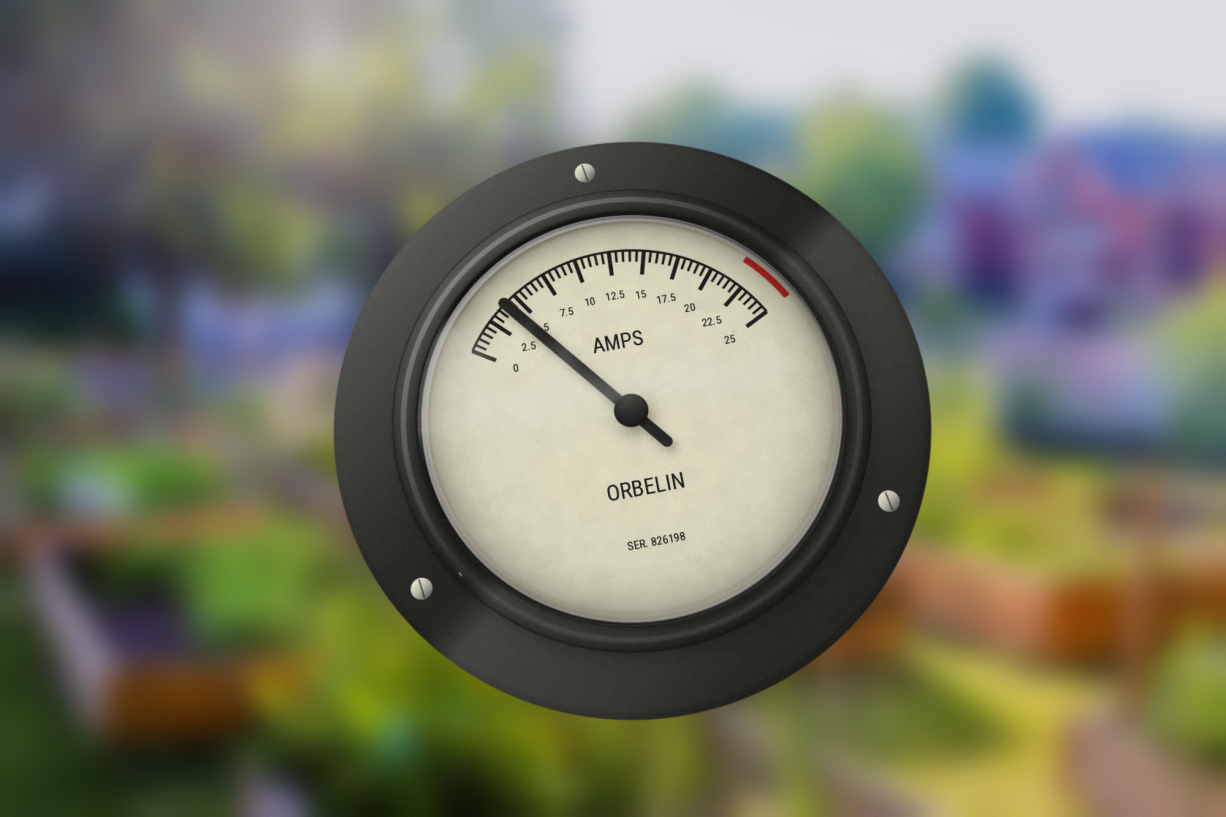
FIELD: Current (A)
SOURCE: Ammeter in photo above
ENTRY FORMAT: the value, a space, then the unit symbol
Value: 4 A
